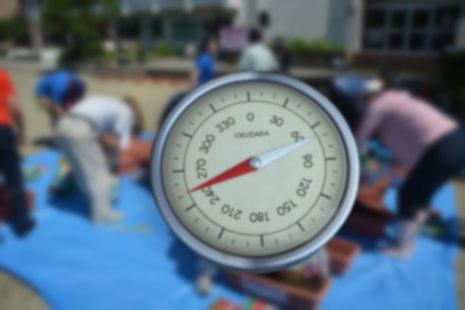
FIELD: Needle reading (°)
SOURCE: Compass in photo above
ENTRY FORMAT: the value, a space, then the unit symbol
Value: 250 °
